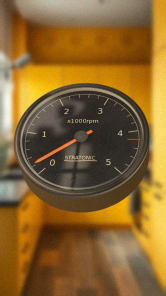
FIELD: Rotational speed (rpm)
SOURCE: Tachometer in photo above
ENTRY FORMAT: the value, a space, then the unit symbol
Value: 200 rpm
